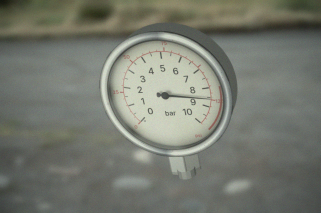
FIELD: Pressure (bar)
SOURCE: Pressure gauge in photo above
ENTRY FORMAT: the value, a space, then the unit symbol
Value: 8.5 bar
